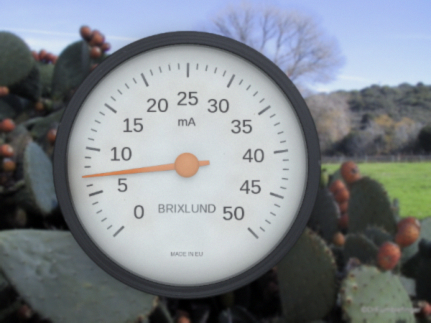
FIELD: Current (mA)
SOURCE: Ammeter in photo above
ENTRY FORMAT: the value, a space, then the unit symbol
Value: 7 mA
